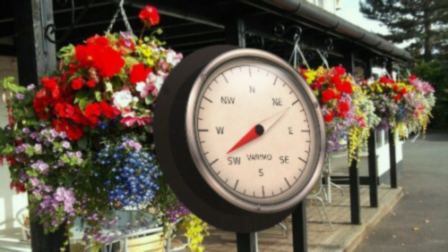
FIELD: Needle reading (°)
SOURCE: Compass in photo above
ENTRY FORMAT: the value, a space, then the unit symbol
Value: 240 °
